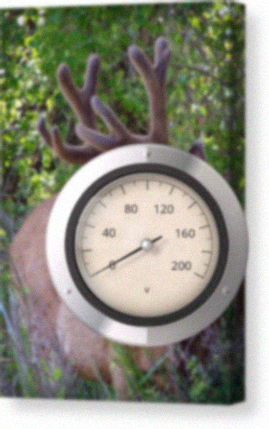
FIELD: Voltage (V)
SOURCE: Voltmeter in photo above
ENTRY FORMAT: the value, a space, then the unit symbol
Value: 0 V
